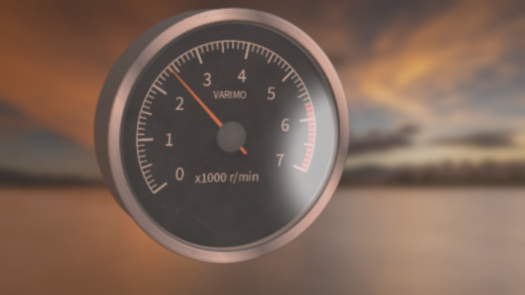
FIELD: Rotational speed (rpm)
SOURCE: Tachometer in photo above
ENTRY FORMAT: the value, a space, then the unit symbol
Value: 2400 rpm
